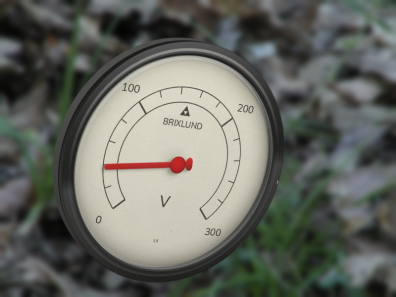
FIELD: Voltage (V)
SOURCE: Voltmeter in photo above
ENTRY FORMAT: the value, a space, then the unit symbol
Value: 40 V
